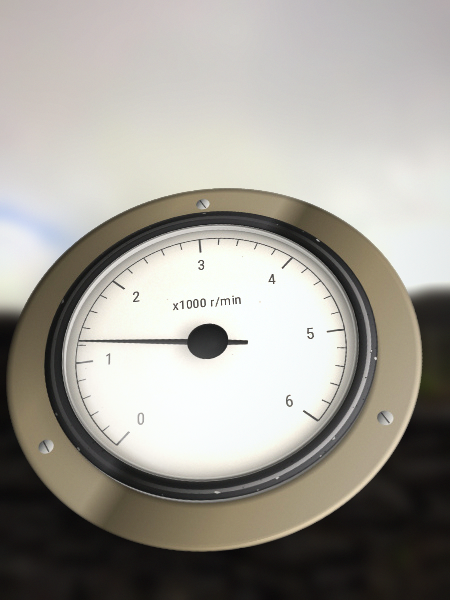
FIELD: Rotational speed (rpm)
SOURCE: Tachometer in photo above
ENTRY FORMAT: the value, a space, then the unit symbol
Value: 1200 rpm
